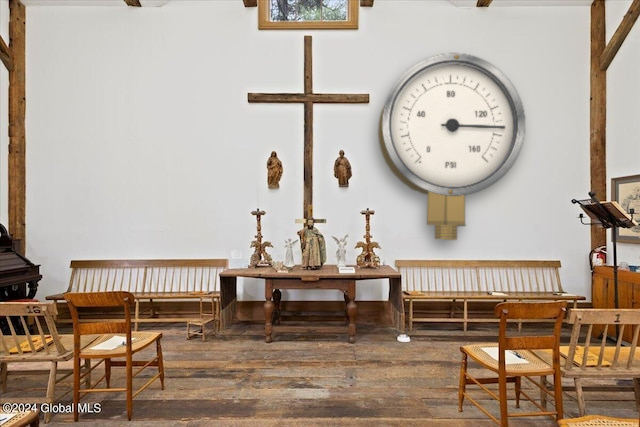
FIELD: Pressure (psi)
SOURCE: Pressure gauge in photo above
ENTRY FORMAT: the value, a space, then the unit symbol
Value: 135 psi
